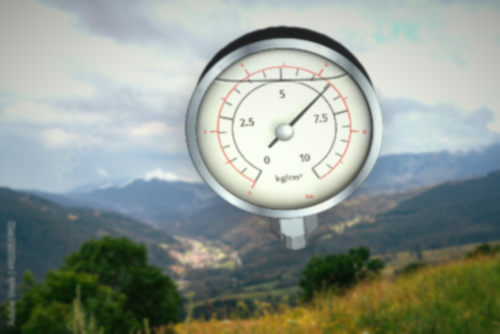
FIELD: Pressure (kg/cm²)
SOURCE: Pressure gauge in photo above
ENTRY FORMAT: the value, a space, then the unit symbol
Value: 6.5 kg/cm²
